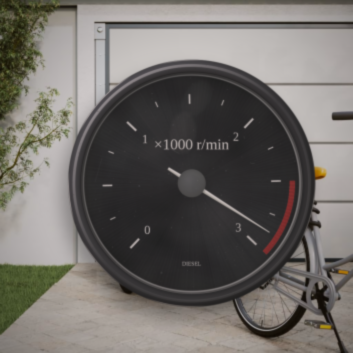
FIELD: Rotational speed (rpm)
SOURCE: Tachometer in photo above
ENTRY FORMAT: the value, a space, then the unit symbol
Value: 2875 rpm
